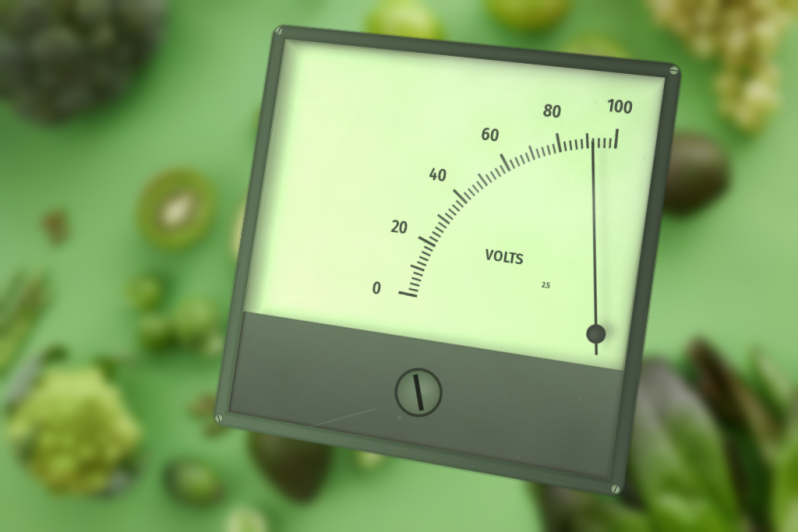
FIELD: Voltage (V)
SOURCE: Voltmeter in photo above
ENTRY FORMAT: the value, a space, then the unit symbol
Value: 92 V
